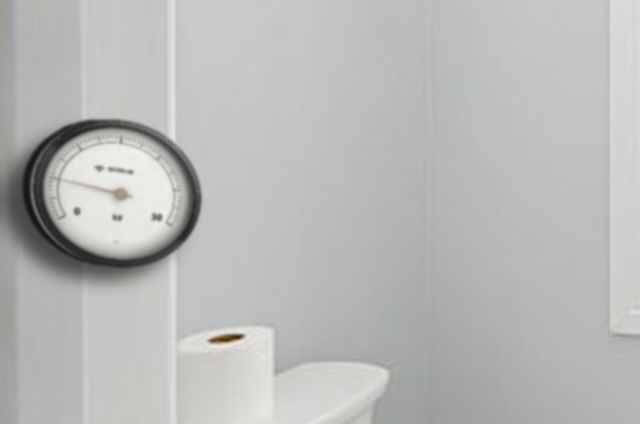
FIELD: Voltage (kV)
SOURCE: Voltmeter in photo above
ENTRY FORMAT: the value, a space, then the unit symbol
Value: 5 kV
